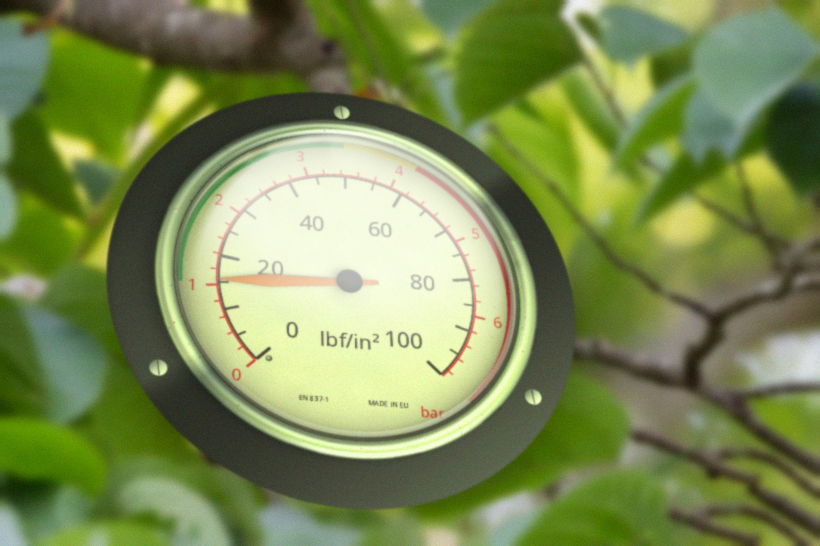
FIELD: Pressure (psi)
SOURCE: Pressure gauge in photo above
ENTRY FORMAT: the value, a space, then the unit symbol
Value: 15 psi
